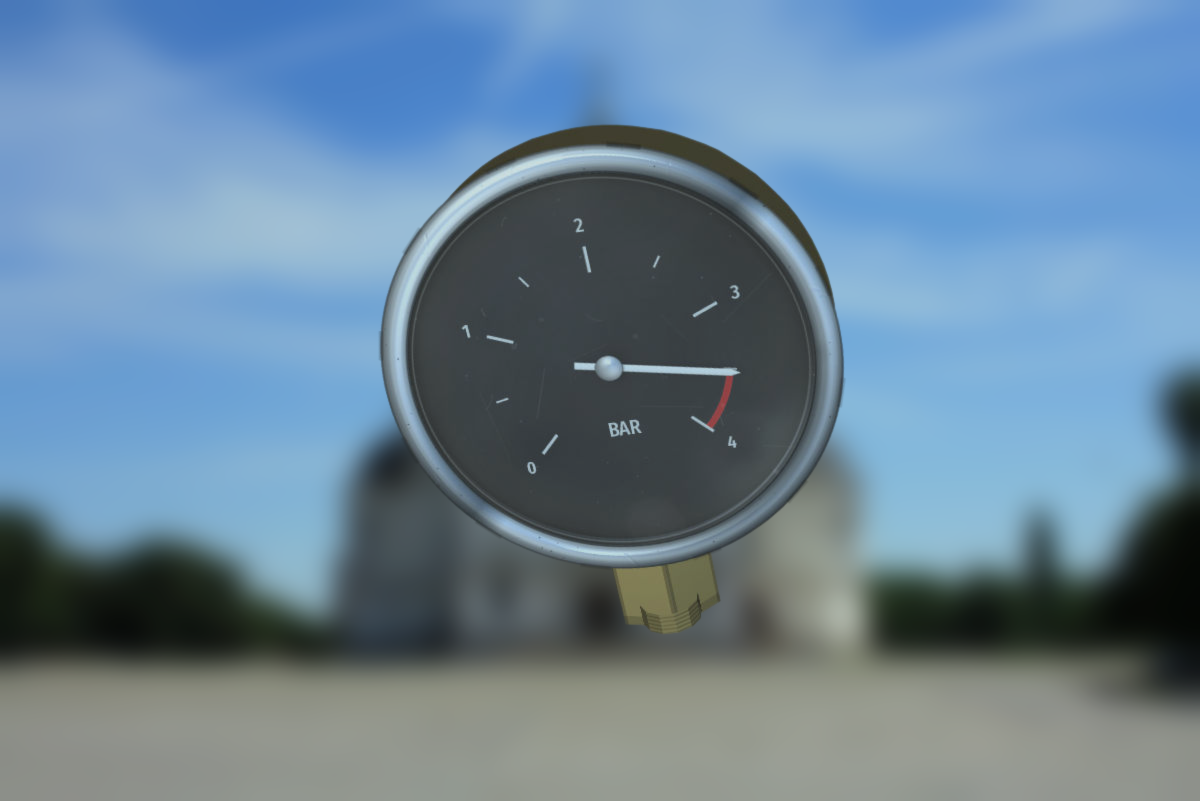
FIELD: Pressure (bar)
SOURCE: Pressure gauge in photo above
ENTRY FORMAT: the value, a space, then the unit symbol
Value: 3.5 bar
